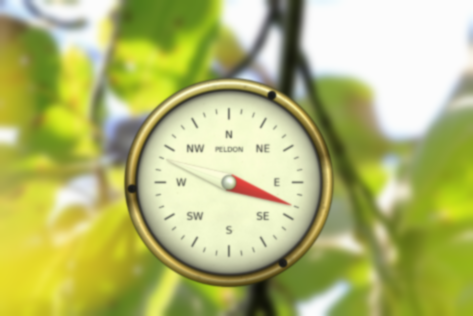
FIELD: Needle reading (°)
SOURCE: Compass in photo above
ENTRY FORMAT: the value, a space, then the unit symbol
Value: 110 °
